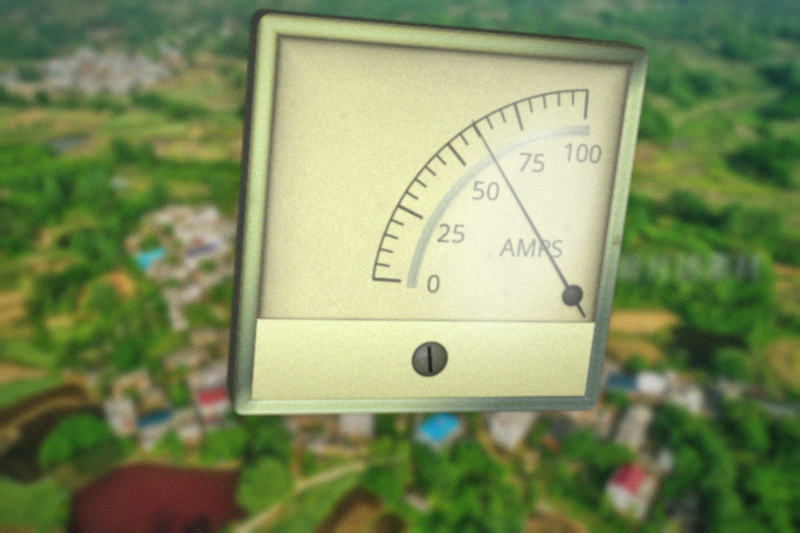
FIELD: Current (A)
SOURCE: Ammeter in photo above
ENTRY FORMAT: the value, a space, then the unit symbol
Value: 60 A
